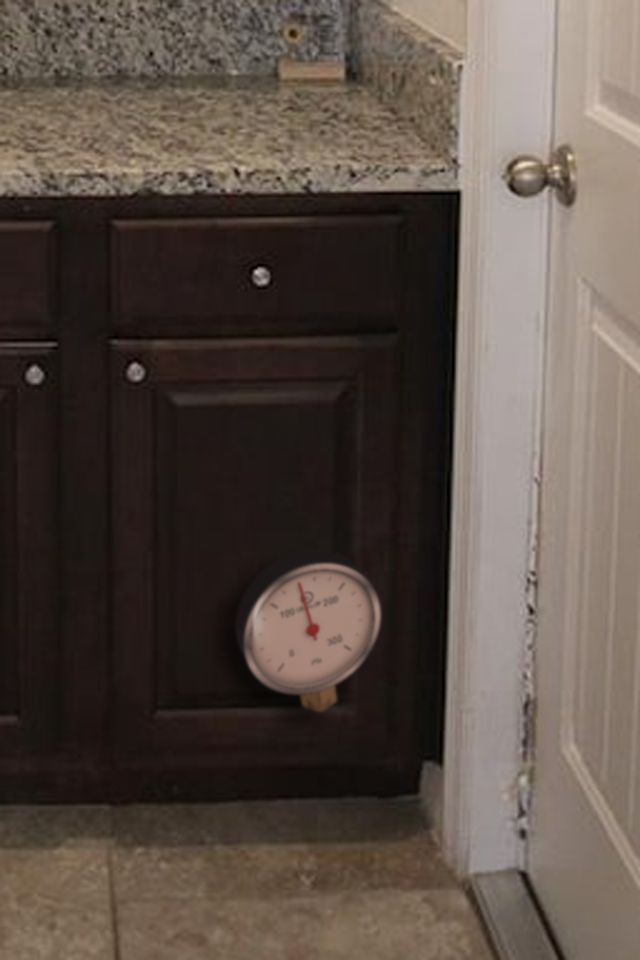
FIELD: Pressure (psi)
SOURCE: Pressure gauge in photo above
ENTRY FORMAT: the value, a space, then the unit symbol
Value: 140 psi
